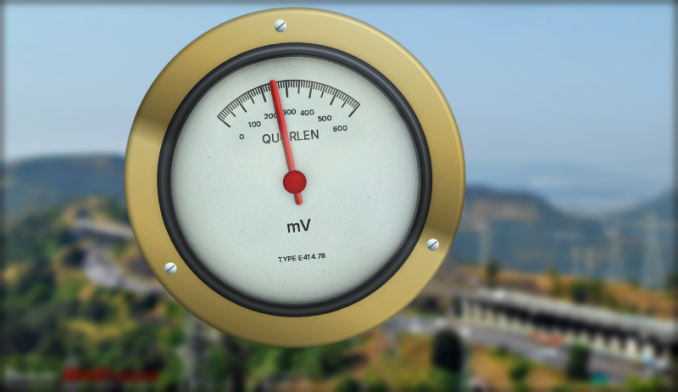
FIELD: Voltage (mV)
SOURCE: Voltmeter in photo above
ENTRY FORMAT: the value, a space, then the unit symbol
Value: 250 mV
